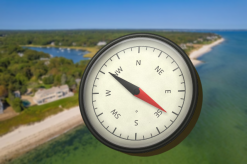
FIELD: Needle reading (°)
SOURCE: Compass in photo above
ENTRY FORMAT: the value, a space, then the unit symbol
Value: 125 °
